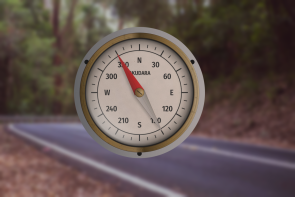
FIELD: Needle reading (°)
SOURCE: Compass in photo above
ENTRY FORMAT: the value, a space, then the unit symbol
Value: 330 °
